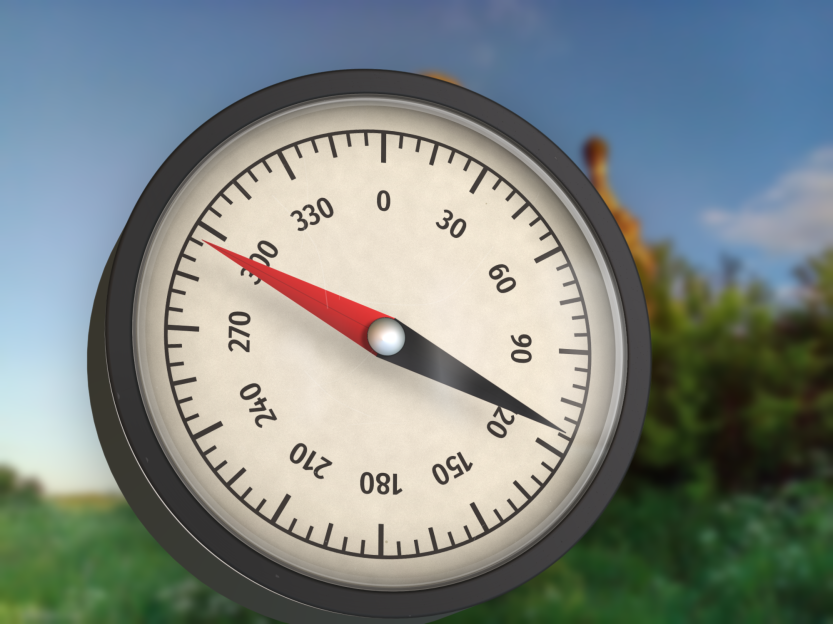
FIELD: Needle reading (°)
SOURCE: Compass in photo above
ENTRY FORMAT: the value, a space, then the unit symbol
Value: 295 °
